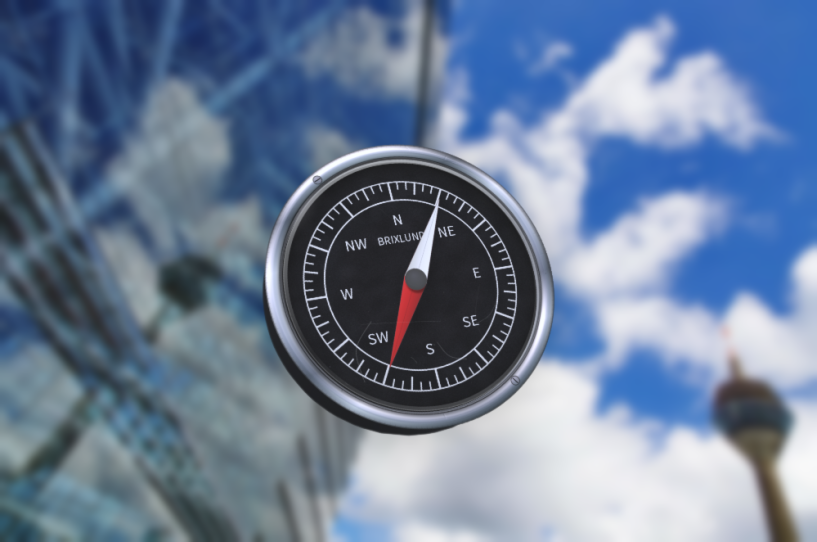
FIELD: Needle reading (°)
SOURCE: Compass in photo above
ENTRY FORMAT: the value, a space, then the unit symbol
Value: 210 °
